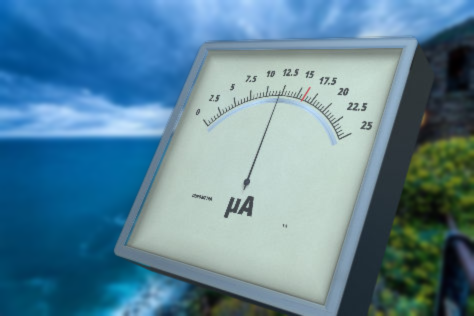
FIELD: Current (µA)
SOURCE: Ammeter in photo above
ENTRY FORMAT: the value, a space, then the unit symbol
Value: 12.5 µA
